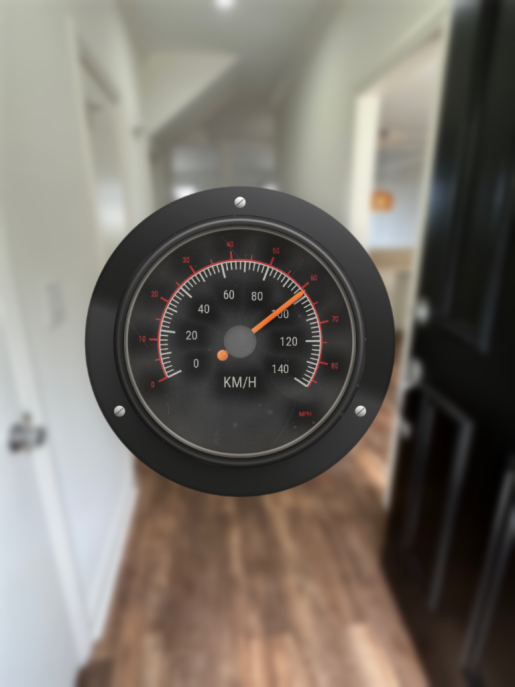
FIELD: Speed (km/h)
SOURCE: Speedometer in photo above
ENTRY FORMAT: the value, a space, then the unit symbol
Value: 98 km/h
